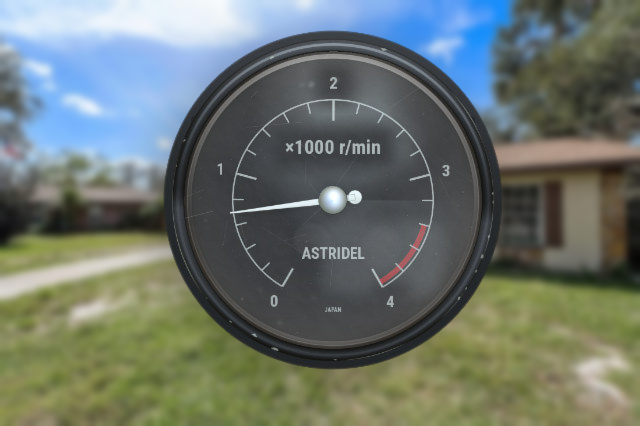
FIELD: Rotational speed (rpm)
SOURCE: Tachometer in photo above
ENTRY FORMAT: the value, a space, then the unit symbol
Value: 700 rpm
